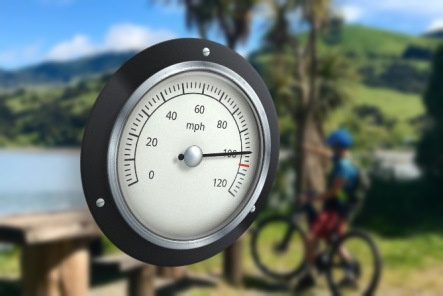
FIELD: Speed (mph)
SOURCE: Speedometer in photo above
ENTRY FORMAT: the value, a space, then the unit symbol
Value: 100 mph
